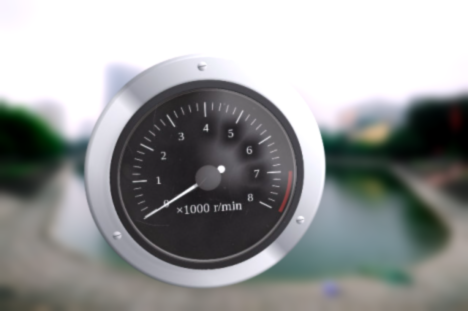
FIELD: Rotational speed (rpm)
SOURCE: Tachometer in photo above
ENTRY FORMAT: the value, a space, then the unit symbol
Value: 0 rpm
